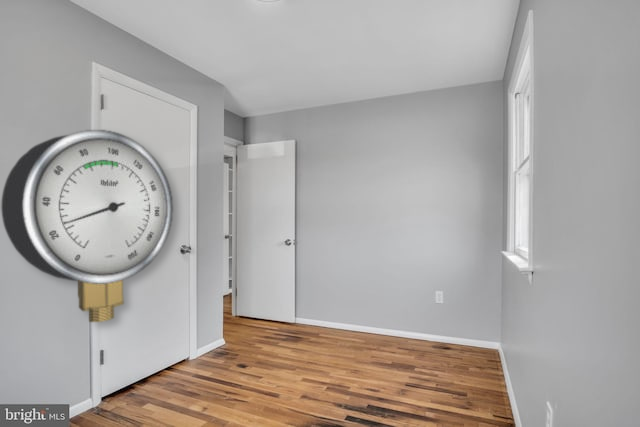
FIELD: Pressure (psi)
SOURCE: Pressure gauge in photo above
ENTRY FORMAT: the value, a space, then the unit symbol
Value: 25 psi
